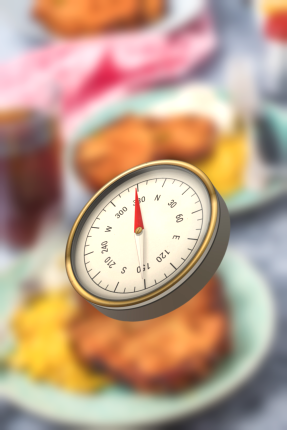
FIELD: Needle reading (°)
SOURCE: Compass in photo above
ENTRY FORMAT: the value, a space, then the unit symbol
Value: 330 °
